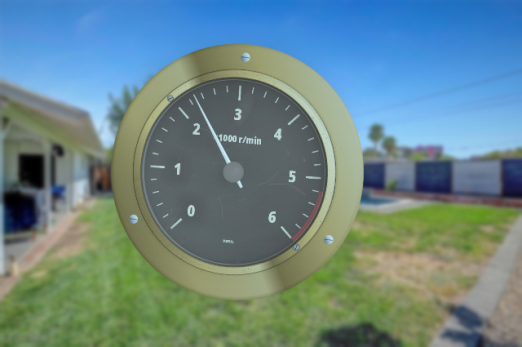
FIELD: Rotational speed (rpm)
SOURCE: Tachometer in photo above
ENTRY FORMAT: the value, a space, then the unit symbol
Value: 2300 rpm
